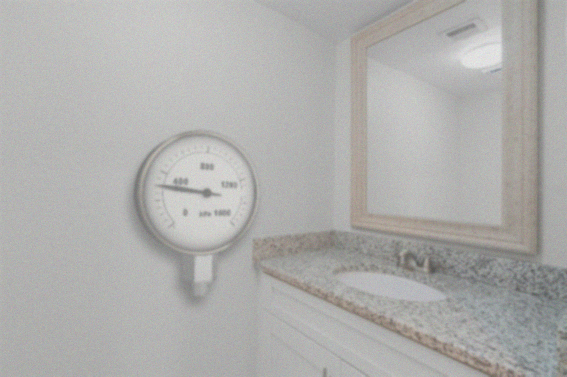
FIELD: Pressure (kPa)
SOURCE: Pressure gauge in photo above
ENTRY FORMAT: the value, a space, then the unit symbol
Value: 300 kPa
